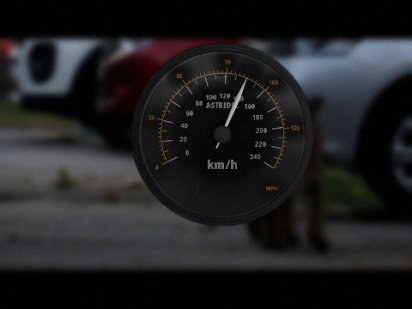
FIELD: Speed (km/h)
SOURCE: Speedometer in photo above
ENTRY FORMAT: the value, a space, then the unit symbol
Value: 140 km/h
